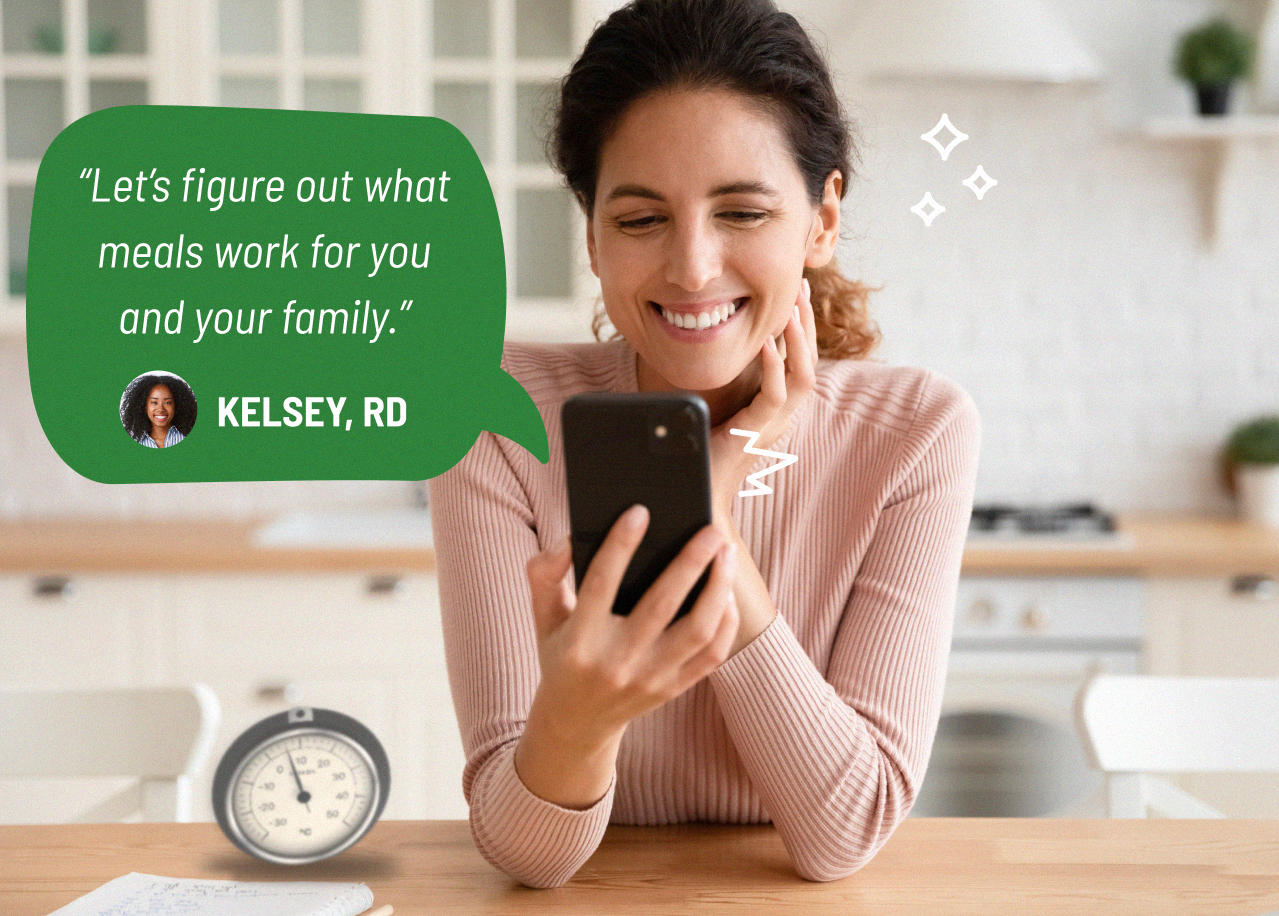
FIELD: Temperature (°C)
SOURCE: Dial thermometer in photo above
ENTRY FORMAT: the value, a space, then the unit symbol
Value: 6 °C
